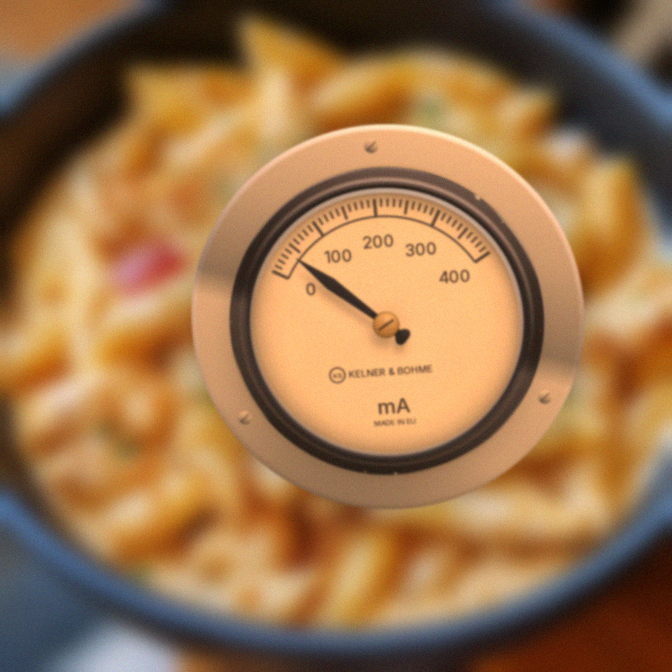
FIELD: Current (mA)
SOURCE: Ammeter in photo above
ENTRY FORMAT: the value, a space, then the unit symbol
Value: 40 mA
